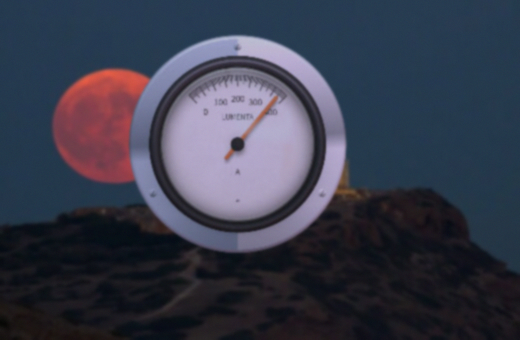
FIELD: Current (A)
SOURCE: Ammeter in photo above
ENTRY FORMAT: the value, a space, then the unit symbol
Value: 375 A
